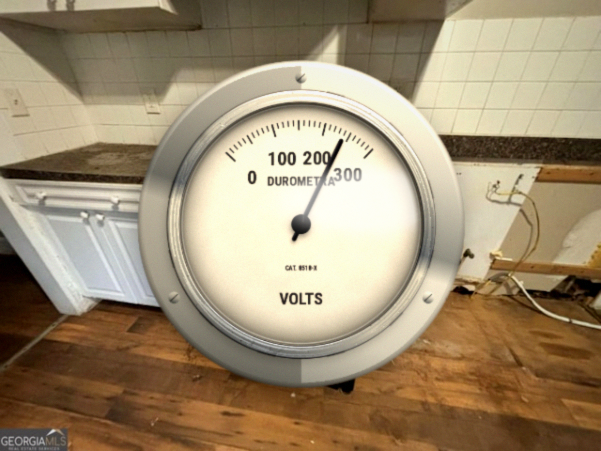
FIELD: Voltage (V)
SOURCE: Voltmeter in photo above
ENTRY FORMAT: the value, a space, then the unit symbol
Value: 240 V
